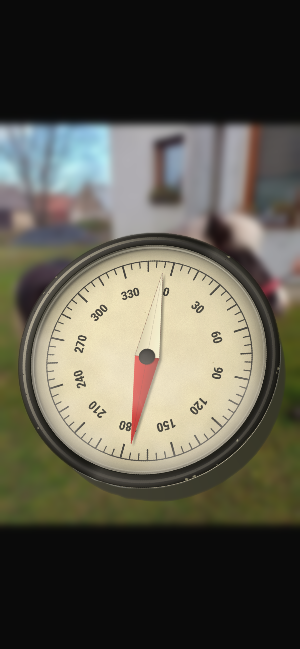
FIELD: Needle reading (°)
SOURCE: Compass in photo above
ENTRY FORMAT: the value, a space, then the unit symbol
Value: 175 °
